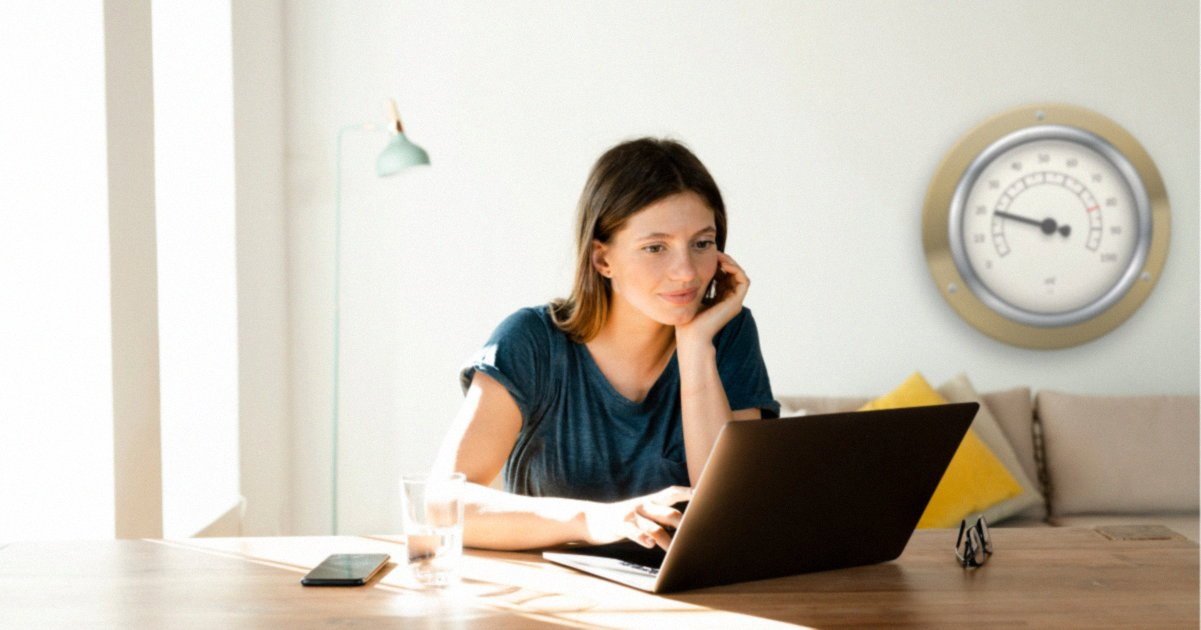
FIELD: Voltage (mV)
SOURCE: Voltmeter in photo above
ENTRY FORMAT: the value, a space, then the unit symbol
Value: 20 mV
